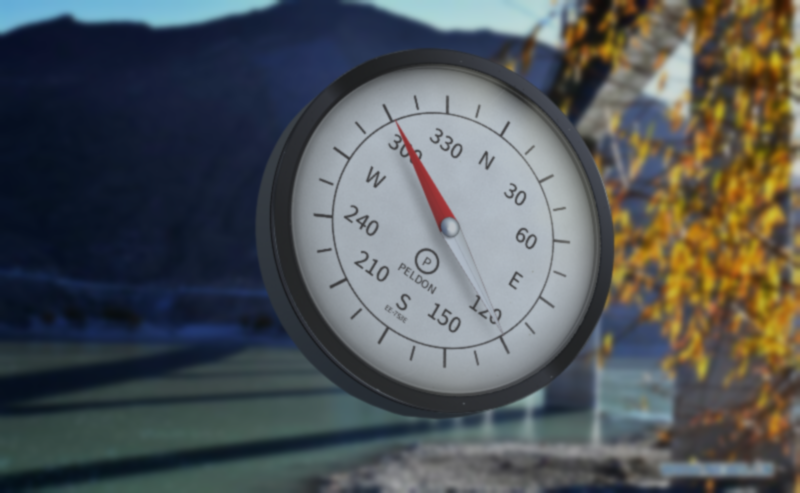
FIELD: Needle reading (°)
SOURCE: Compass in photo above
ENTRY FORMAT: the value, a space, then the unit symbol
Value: 300 °
